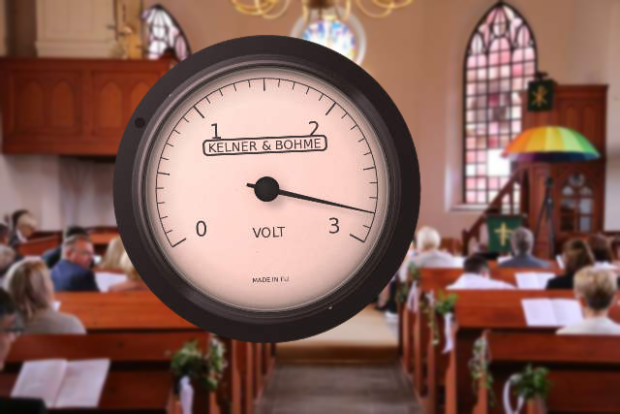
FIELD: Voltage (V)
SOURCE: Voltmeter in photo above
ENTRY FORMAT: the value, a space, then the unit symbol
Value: 2.8 V
